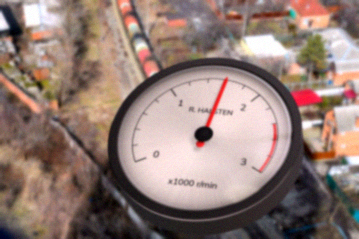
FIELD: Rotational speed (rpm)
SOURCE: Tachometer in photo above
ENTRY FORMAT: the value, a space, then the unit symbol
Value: 1600 rpm
